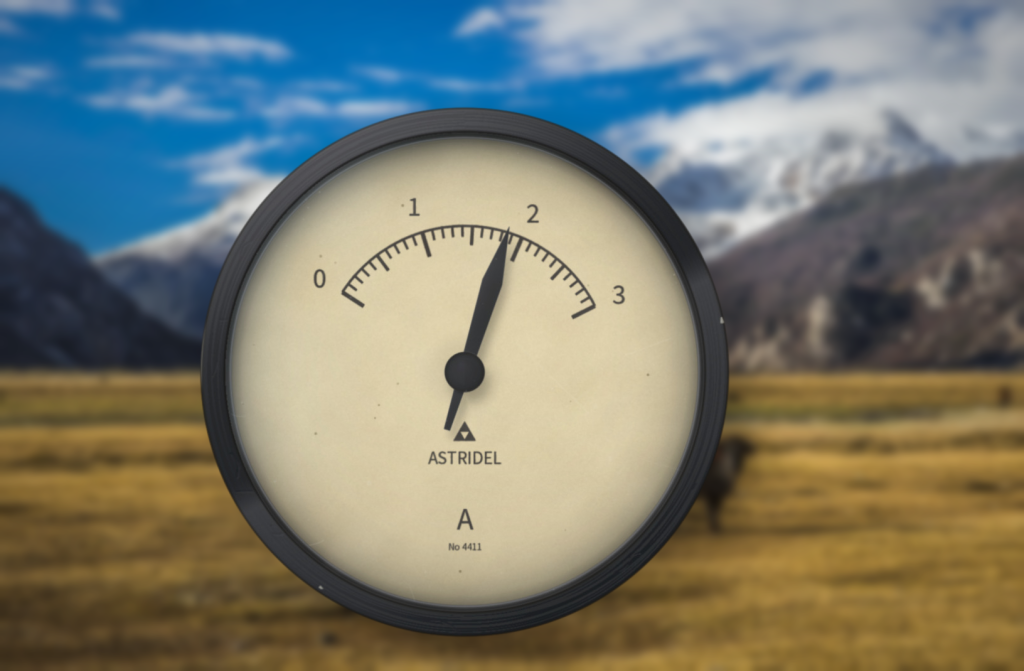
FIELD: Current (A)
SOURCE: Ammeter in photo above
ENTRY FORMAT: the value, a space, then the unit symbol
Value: 1.85 A
